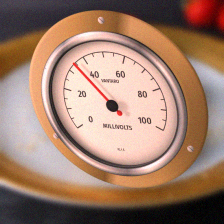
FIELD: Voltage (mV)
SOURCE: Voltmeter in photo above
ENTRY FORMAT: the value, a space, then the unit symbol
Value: 35 mV
